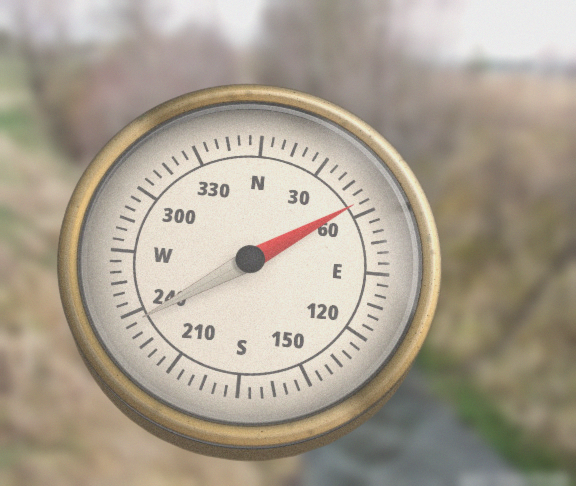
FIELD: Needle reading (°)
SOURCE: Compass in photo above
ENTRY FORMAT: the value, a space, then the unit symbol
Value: 55 °
